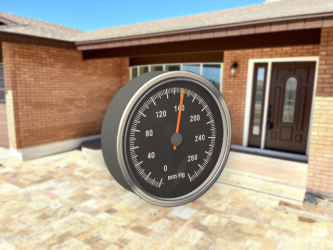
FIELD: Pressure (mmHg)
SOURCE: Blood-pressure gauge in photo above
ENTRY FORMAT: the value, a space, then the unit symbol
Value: 160 mmHg
